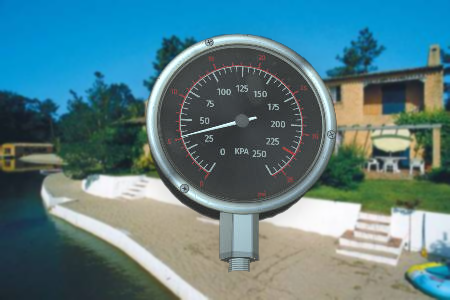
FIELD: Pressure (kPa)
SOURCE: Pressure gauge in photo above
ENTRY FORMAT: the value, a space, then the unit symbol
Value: 35 kPa
